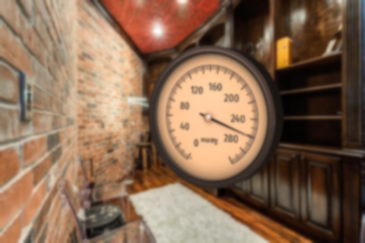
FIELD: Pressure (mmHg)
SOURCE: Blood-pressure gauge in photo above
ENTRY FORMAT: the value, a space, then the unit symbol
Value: 260 mmHg
